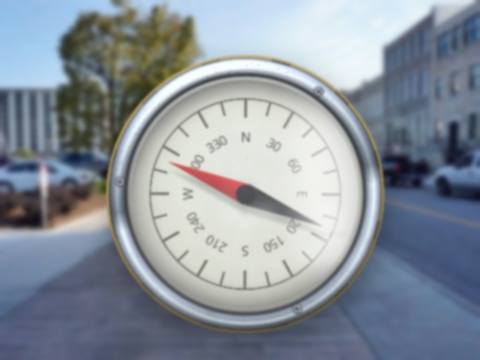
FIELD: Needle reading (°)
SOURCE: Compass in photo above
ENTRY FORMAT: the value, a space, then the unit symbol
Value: 292.5 °
